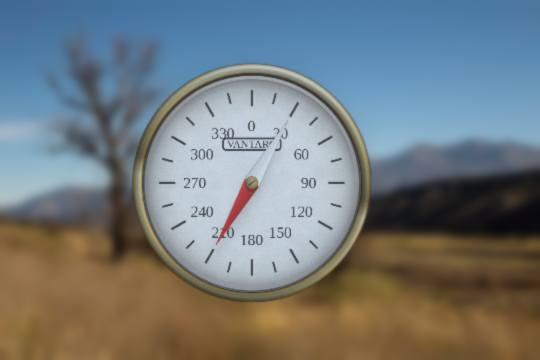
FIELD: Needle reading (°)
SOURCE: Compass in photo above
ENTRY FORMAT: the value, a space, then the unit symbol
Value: 210 °
